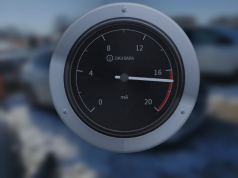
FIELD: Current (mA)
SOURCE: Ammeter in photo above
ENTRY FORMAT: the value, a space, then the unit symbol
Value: 17 mA
